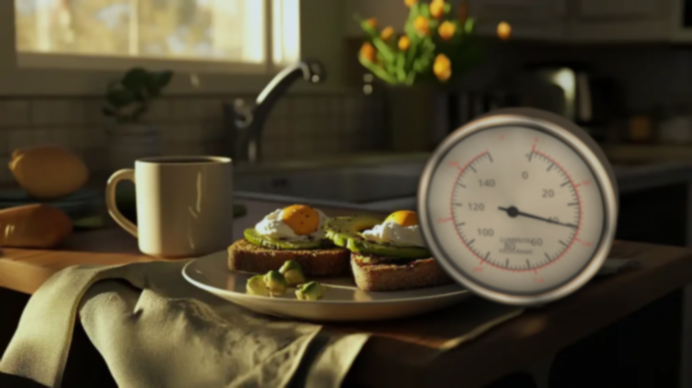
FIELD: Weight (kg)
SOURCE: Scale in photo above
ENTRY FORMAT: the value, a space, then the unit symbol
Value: 40 kg
